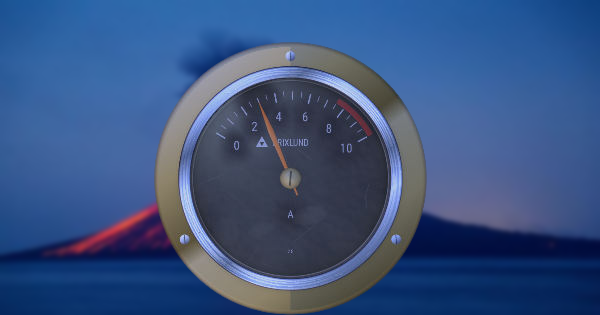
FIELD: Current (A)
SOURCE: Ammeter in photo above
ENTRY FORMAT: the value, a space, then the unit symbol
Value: 3 A
